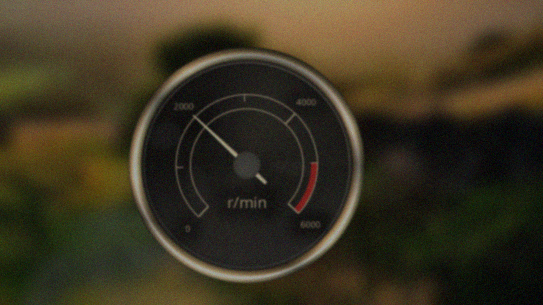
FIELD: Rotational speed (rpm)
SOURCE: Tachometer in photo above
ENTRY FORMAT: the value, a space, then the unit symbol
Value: 2000 rpm
